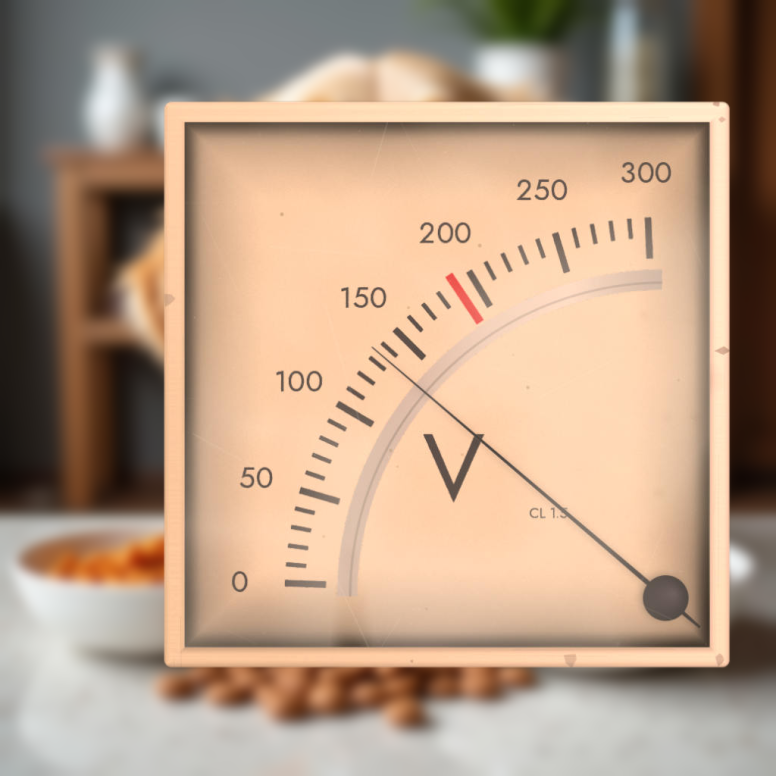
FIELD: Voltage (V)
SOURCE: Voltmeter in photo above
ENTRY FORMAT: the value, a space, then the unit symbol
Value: 135 V
